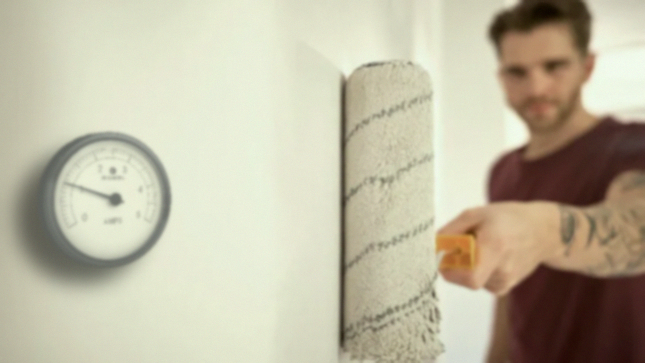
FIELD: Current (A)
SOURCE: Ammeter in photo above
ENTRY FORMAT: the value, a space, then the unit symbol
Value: 1 A
